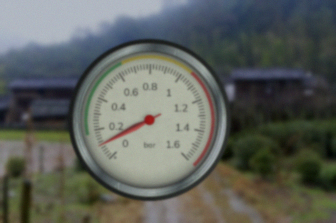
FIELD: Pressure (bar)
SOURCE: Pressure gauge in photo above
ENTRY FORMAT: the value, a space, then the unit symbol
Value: 0.1 bar
